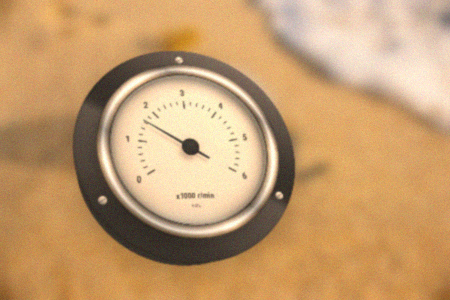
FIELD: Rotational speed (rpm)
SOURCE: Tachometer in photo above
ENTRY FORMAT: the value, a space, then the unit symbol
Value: 1600 rpm
